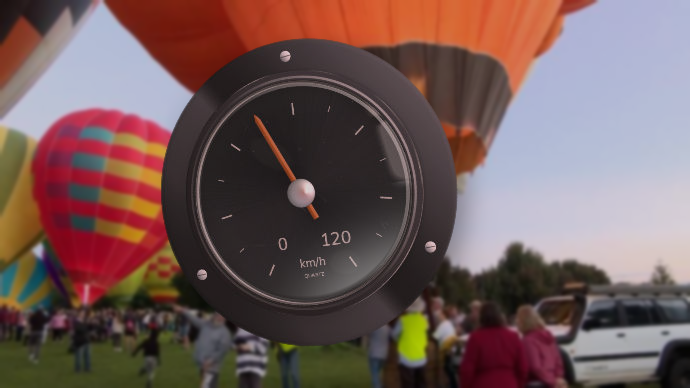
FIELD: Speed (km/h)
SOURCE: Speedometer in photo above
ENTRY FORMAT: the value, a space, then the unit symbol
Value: 50 km/h
